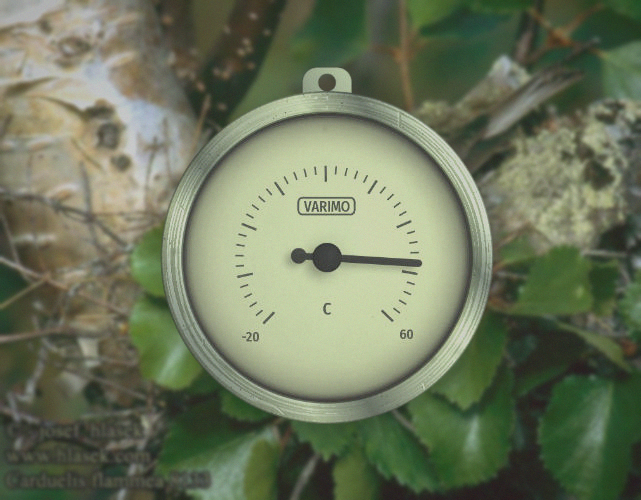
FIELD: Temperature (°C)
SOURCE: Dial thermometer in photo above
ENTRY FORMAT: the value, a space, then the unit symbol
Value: 48 °C
